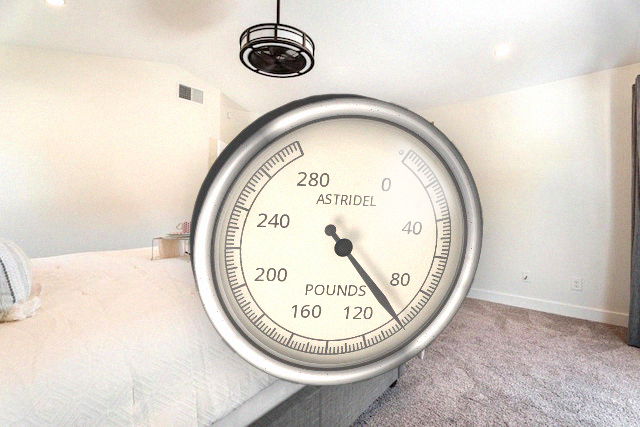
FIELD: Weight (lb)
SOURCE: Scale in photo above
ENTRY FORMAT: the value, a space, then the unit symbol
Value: 100 lb
